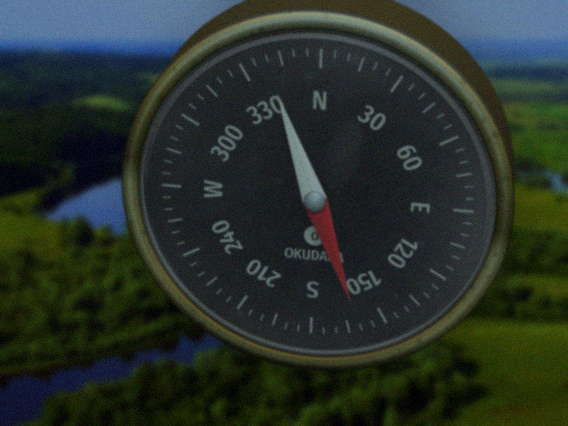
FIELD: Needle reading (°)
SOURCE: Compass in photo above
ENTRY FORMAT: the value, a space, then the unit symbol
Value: 160 °
